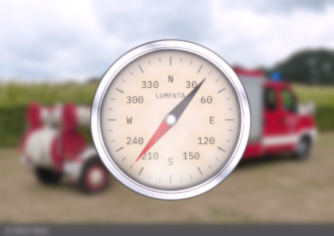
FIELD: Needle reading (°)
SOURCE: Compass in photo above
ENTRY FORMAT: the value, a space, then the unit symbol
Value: 220 °
